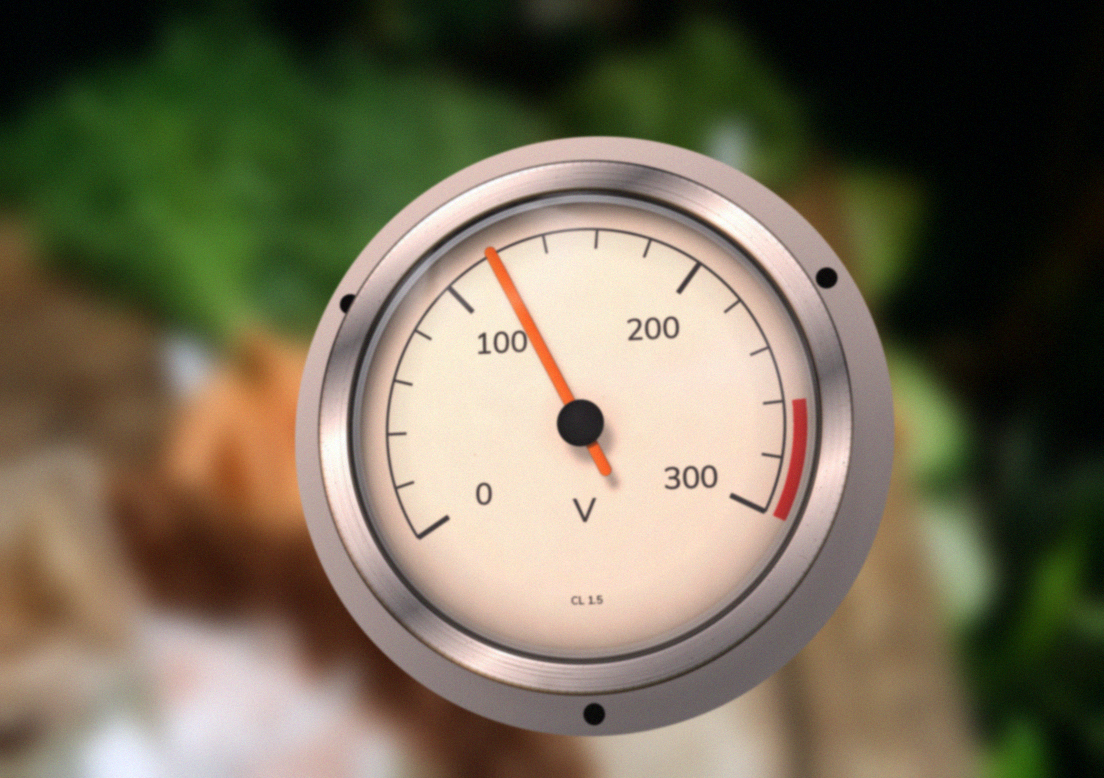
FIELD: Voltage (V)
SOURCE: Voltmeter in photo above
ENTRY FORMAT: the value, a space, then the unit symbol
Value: 120 V
